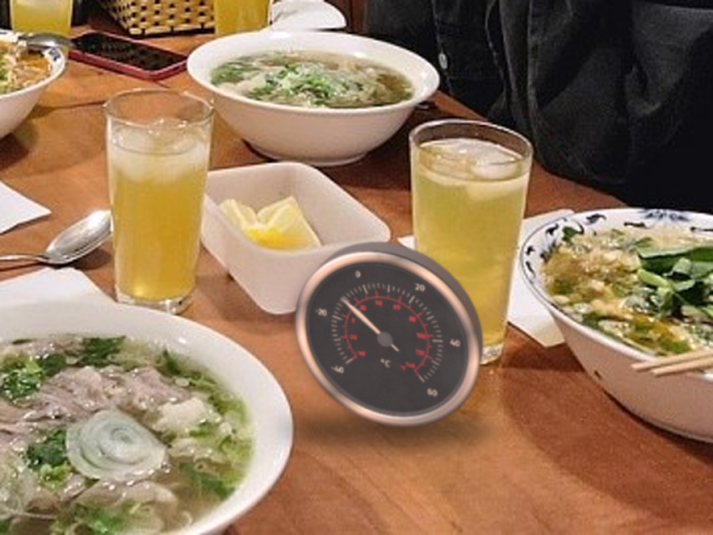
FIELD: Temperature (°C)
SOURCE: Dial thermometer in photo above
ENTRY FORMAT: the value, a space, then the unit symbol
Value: -10 °C
